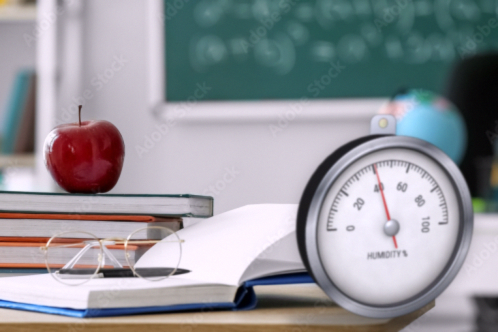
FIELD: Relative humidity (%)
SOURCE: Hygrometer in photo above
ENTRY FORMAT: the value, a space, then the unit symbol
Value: 40 %
